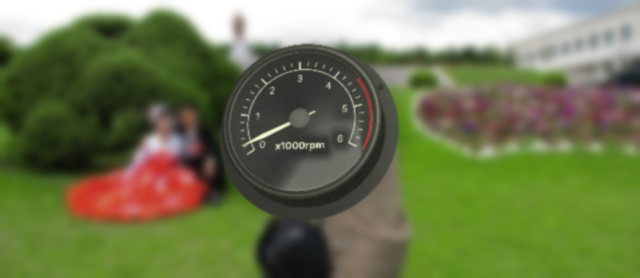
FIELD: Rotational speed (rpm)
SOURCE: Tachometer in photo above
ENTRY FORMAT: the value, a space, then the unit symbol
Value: 200 rpm
